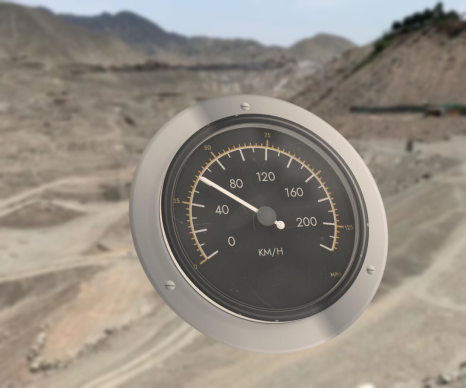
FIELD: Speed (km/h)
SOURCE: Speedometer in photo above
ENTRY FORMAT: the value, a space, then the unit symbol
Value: 60 km/h
